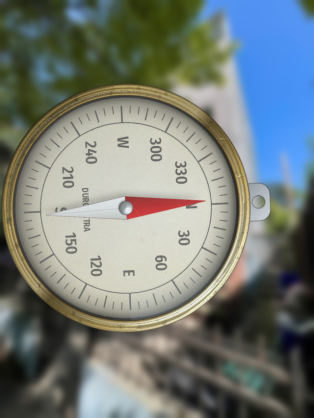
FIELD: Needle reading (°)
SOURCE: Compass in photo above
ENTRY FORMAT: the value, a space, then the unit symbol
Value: 357.5 °
